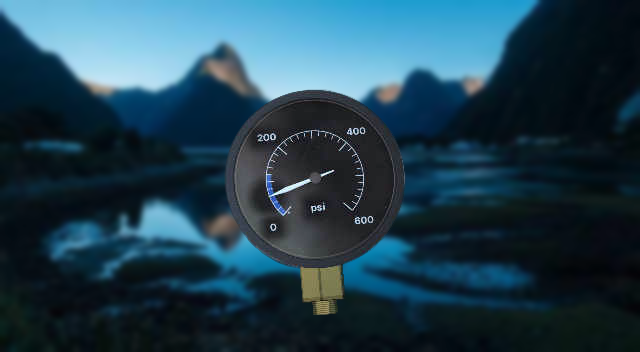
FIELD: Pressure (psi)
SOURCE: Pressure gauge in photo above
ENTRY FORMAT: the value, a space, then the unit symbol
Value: 60 psi
